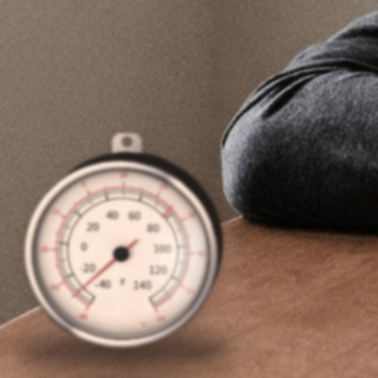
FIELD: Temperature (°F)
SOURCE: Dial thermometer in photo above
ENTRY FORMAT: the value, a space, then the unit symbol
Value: -30 °F
